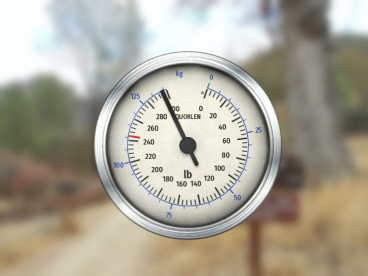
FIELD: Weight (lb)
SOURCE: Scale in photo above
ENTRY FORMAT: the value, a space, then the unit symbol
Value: 296 lb
